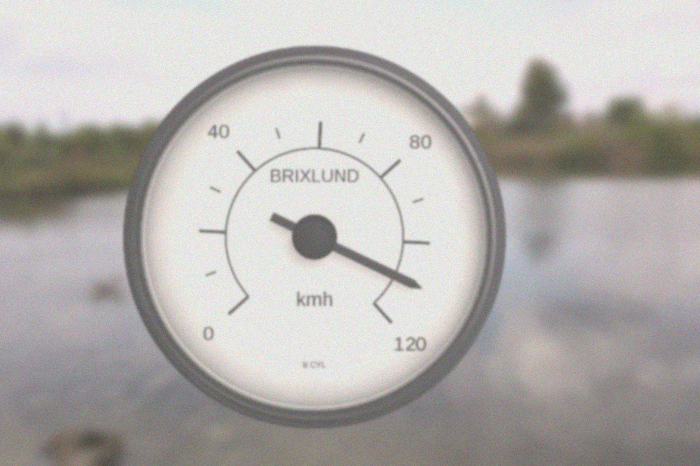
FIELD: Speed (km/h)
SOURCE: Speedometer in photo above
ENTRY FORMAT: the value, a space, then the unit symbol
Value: 110 km/h
